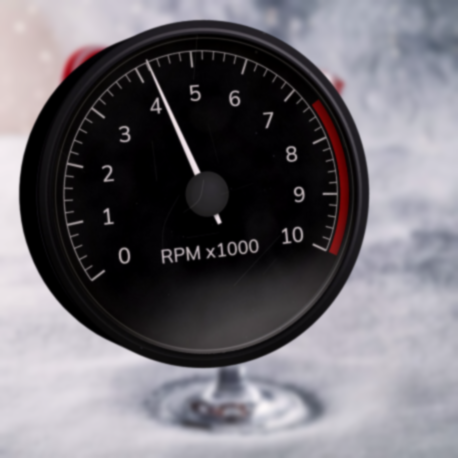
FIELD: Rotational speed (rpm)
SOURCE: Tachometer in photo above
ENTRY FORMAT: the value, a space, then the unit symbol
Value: 4200 rpm
